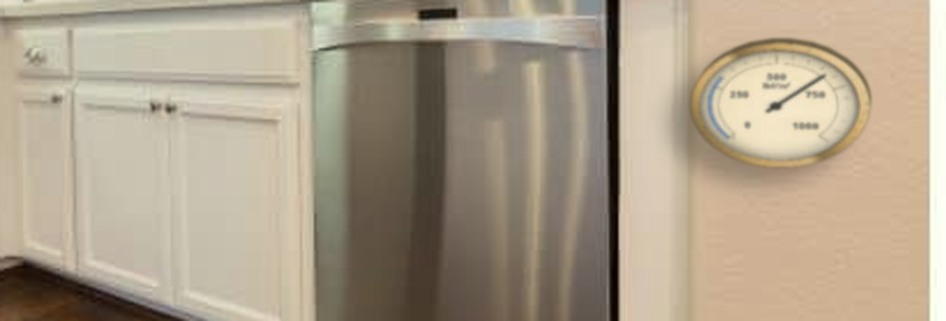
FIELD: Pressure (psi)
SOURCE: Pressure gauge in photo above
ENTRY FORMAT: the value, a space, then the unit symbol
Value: 675 psi
